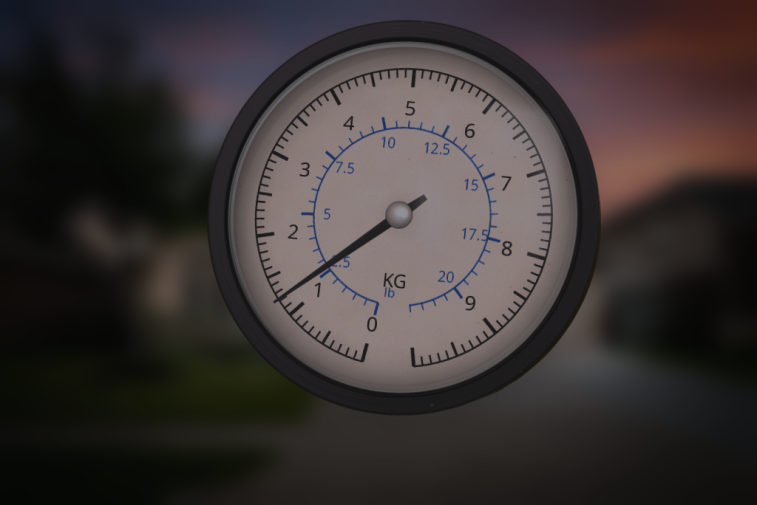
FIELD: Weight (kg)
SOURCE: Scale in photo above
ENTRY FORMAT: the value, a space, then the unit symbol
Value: 1.2 kg
